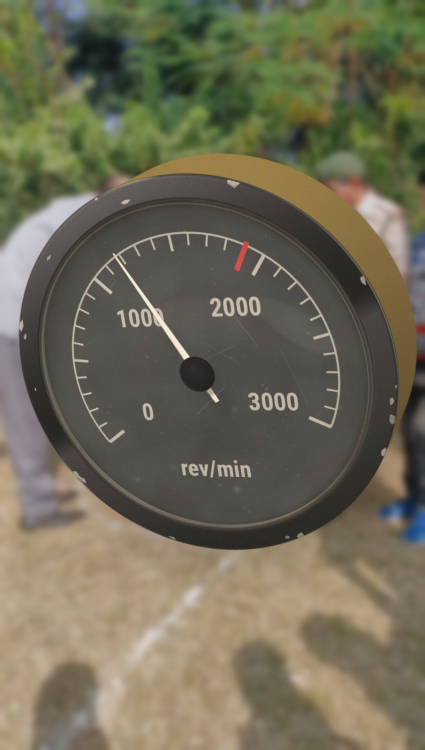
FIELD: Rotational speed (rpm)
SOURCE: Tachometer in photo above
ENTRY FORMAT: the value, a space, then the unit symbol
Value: 1200 rpm
